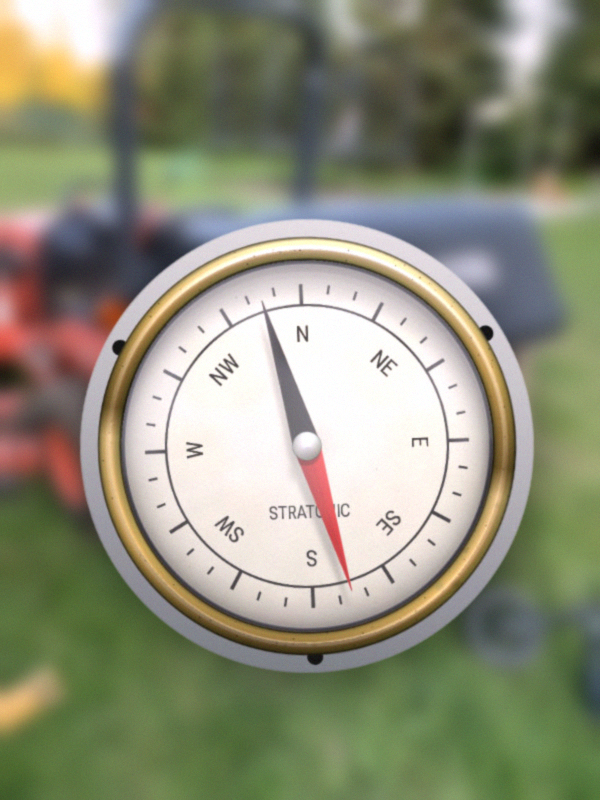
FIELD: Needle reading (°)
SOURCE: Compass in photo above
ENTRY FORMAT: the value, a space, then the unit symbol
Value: 165 °
